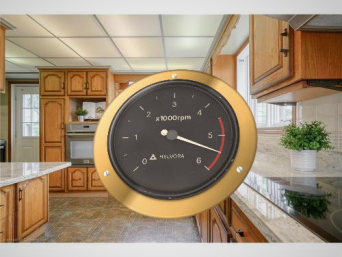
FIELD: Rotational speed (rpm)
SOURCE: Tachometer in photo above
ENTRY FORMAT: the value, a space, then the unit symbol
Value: 5500 rpm
